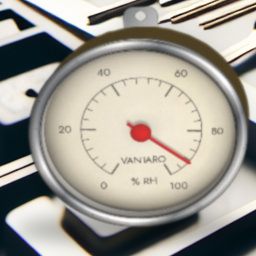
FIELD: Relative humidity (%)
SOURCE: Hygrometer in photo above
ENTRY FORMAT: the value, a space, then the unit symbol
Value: 92 %
